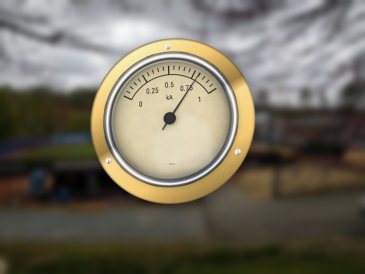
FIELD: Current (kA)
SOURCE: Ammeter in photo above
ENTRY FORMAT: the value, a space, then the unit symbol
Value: 0.8 kA
